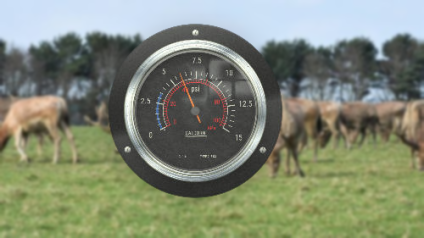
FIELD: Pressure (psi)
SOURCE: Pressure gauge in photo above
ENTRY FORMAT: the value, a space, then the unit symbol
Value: 6 psi
